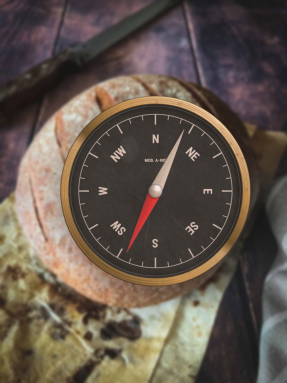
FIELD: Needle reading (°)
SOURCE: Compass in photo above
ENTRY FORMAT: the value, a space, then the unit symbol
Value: 205 °
